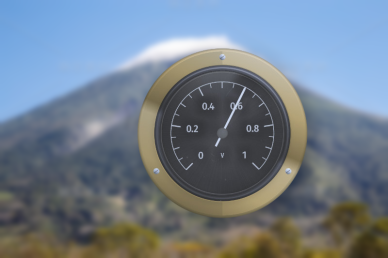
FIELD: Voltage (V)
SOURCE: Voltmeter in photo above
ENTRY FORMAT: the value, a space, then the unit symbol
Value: 0.6 V
